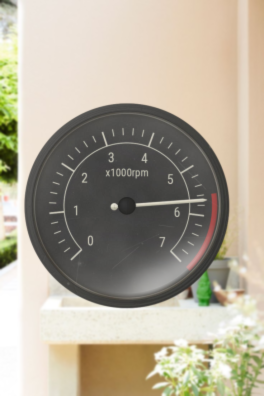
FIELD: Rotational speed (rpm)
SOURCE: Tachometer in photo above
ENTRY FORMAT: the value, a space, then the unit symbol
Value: 5700 rpm
